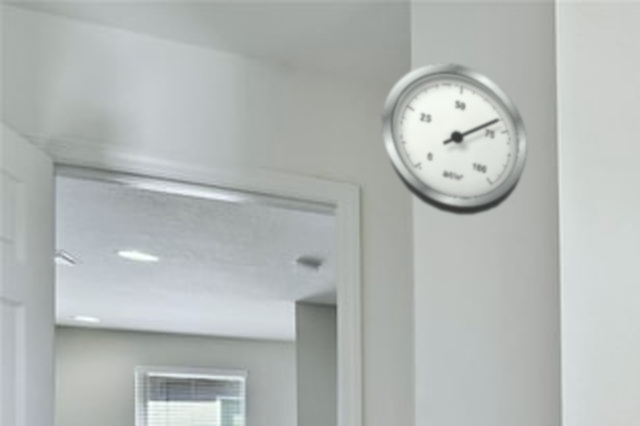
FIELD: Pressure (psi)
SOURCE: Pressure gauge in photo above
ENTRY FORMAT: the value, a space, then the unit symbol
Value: 70 psi
